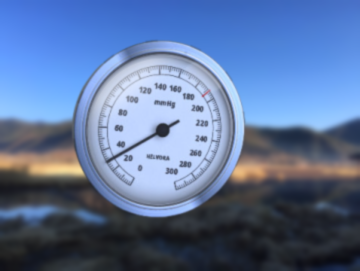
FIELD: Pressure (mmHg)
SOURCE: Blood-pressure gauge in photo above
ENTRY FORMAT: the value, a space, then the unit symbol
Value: 30 mmHg
